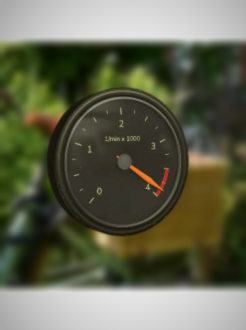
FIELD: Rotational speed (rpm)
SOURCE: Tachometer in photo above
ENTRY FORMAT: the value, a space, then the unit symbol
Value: 3875 rpm
